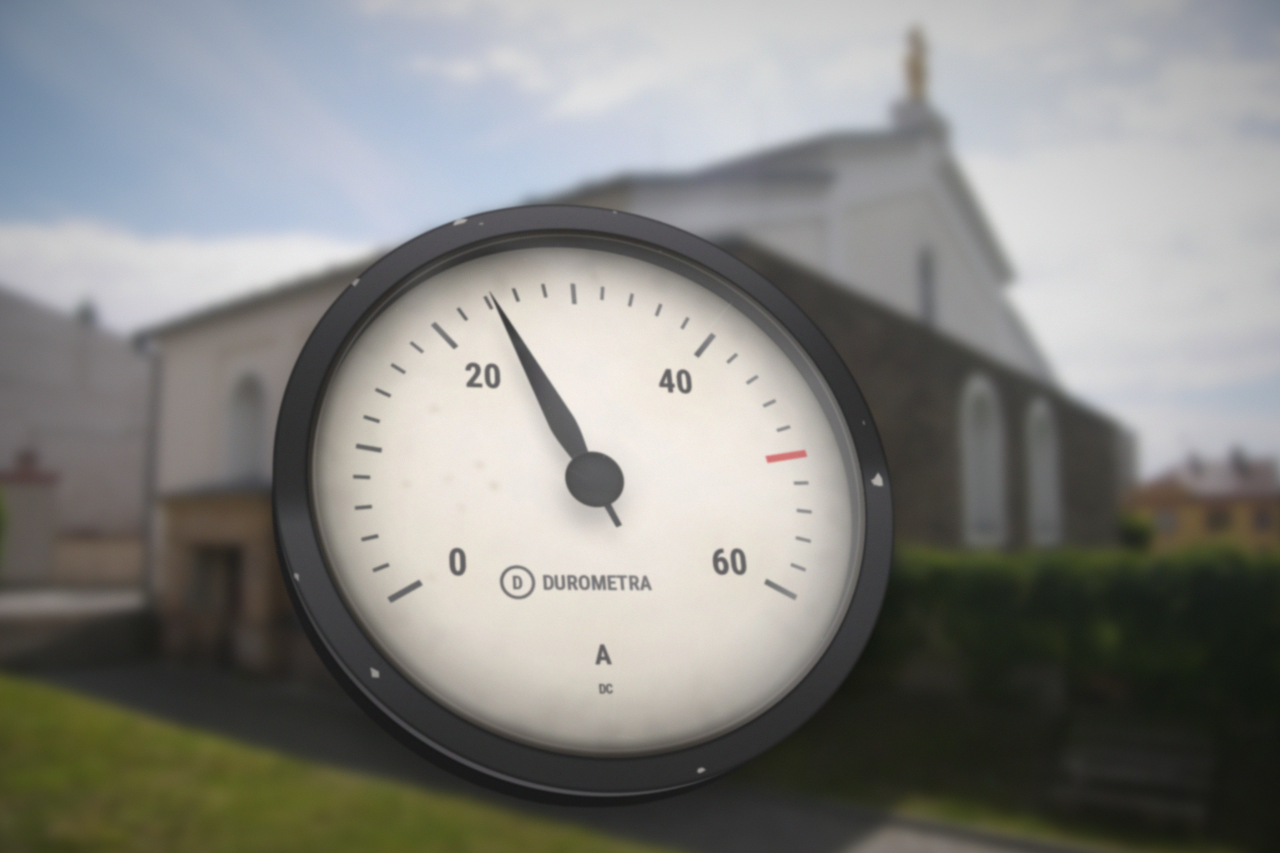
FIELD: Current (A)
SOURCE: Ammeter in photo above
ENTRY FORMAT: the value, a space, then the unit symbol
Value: 24 A
